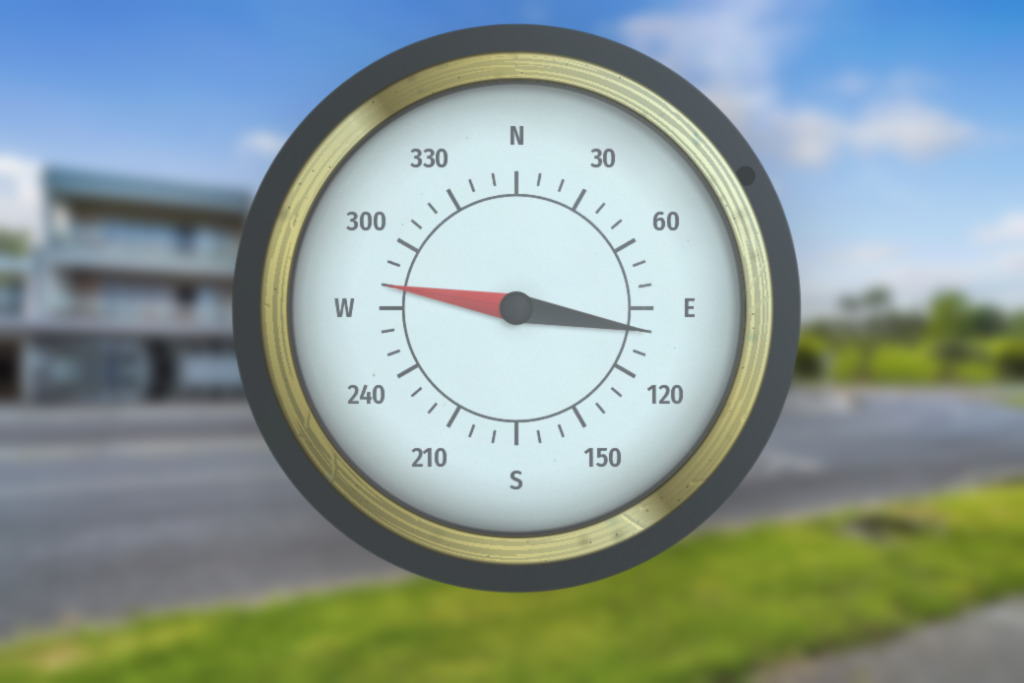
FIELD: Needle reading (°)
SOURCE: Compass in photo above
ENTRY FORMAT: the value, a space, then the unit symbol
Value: 280 °
